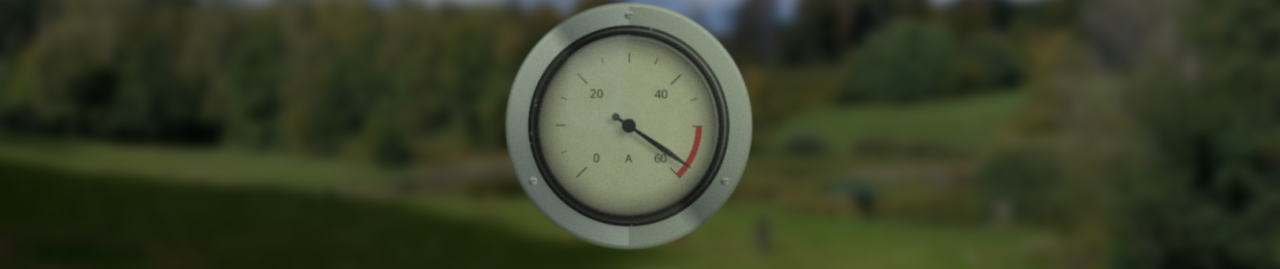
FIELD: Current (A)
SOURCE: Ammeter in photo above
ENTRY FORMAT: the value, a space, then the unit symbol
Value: 57.5 A
